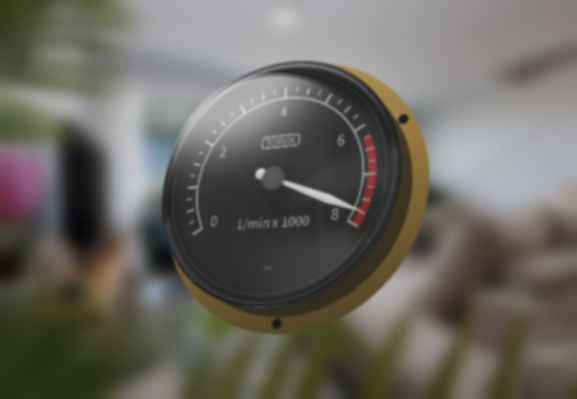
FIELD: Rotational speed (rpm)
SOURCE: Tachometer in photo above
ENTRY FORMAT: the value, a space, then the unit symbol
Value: 7750 rpm
